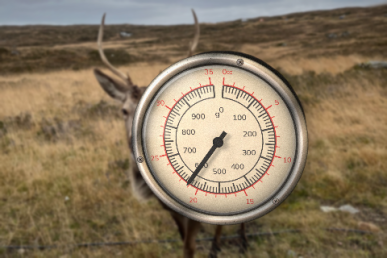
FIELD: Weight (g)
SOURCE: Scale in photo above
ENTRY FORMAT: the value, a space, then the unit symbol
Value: 600 g
